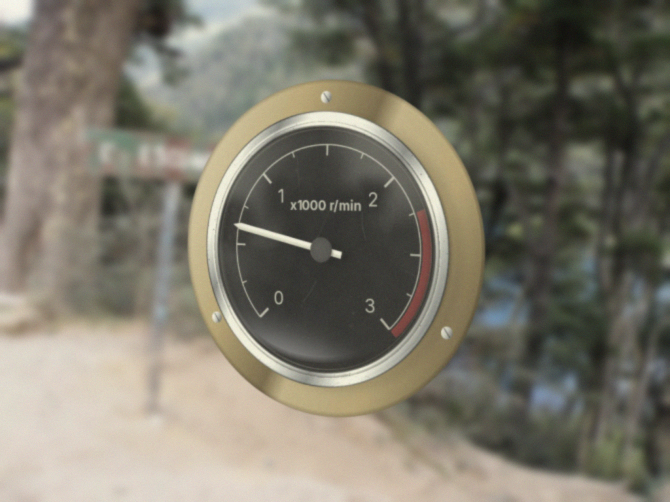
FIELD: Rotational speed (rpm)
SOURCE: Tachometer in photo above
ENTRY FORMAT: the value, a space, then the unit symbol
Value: 625 rpm
